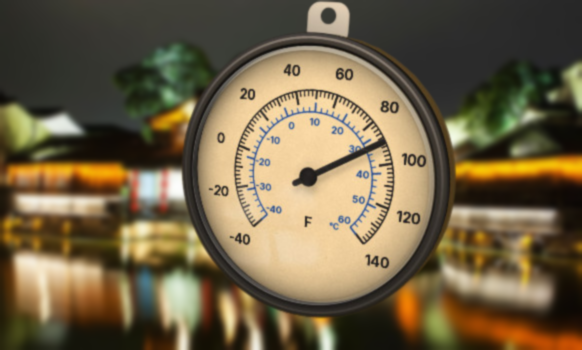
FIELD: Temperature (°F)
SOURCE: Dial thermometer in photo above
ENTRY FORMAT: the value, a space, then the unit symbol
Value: 90 °F
